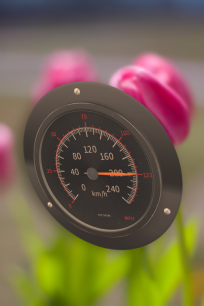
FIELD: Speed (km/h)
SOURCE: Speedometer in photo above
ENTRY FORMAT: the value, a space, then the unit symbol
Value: 200 km/h
